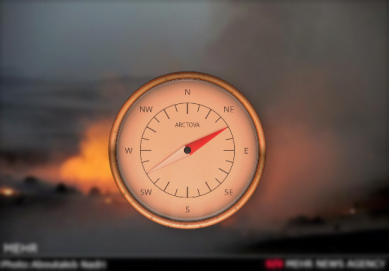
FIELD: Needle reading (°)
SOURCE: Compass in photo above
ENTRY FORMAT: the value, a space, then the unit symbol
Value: 60 °
